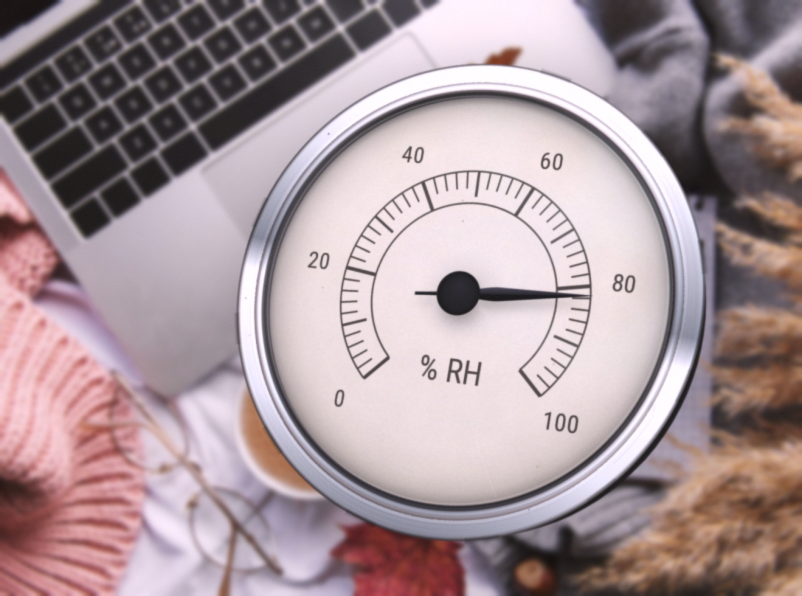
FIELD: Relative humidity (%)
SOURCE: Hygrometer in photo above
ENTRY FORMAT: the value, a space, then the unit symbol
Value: 82 %
